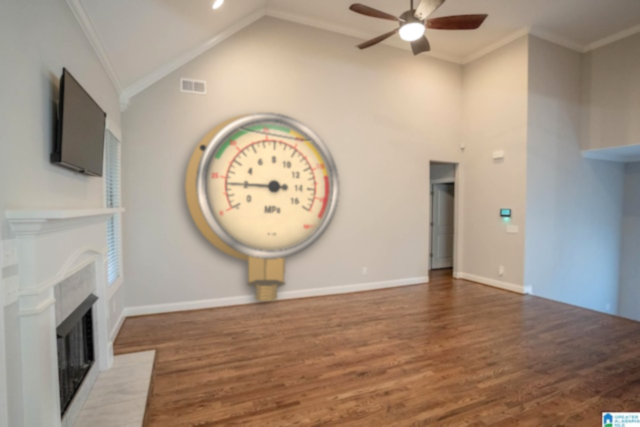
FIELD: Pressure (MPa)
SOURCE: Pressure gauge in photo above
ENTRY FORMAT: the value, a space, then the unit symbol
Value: 2 MPa
